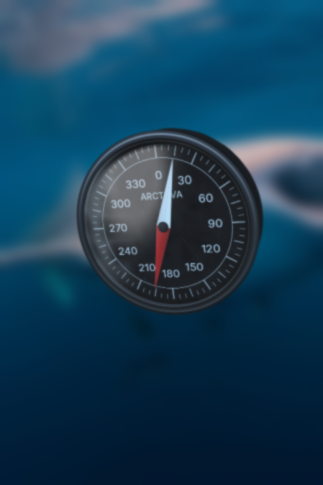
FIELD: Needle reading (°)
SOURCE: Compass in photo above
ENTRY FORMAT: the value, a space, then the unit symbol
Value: 195 °
